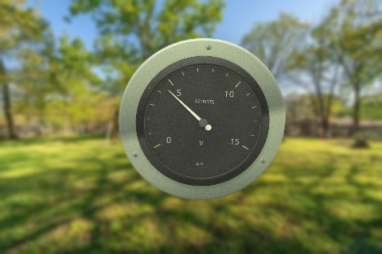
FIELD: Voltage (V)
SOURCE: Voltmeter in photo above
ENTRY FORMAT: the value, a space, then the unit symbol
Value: 4.5 V
